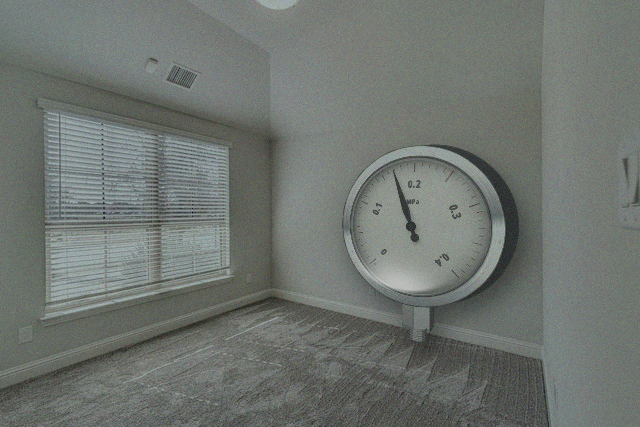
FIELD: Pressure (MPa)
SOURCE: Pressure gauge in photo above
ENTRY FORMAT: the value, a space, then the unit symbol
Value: 0.17 MPa
